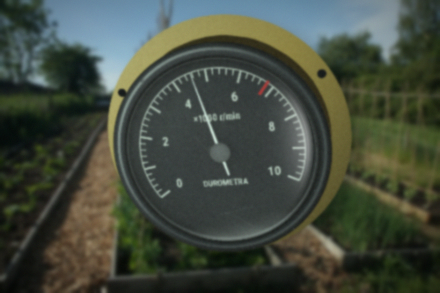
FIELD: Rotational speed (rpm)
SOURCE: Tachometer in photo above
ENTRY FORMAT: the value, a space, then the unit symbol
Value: 4600 rpm
